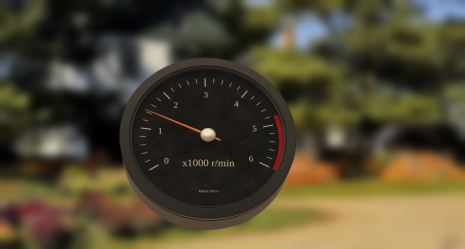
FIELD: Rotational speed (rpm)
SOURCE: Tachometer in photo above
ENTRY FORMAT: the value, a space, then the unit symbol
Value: 1400 rpm
